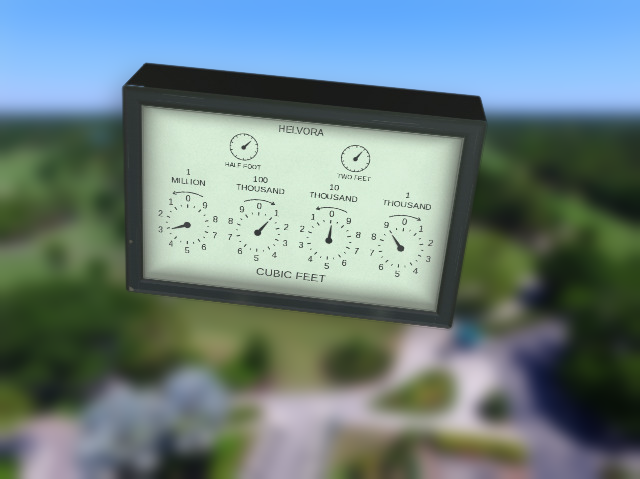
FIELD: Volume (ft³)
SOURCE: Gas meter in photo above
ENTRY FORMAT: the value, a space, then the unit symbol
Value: 309900 ft³
